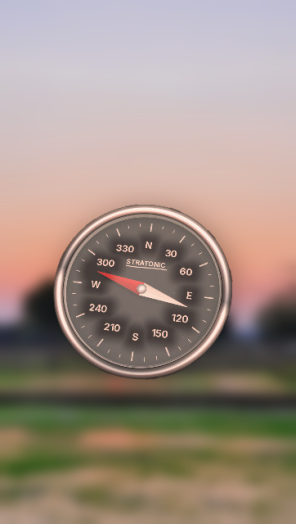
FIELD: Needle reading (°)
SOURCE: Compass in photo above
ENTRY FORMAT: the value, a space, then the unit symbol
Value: 285 °
